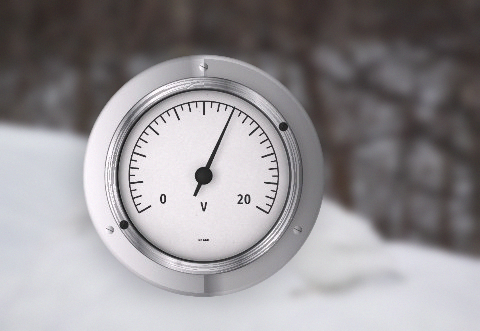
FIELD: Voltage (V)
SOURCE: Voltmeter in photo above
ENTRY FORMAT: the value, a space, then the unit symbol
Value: 12 V
